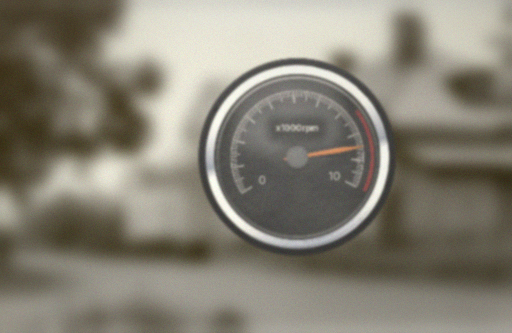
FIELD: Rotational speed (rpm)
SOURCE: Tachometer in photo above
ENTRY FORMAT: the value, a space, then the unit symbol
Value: 8500 rpm
